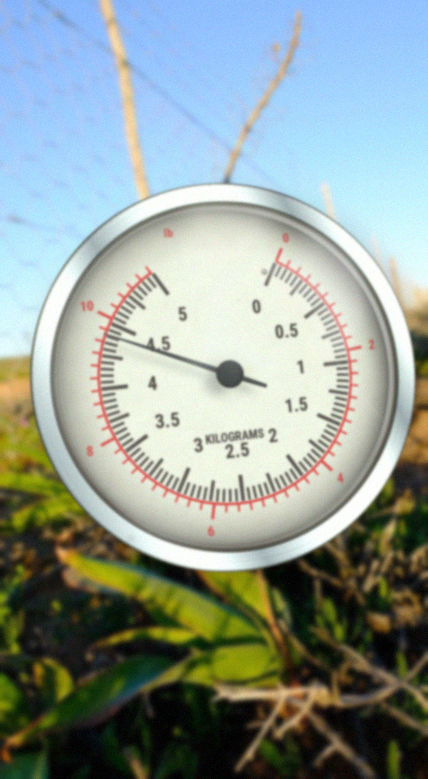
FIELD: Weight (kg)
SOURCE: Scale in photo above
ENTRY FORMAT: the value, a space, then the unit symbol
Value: 4.4 kg
